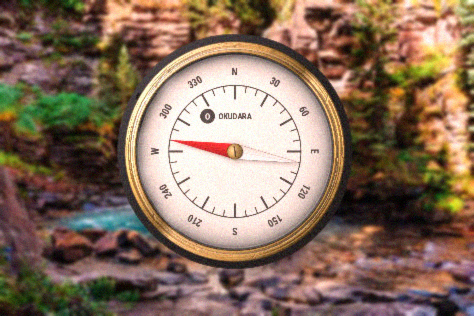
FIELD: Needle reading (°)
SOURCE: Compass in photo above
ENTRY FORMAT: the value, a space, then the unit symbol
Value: 280 °
